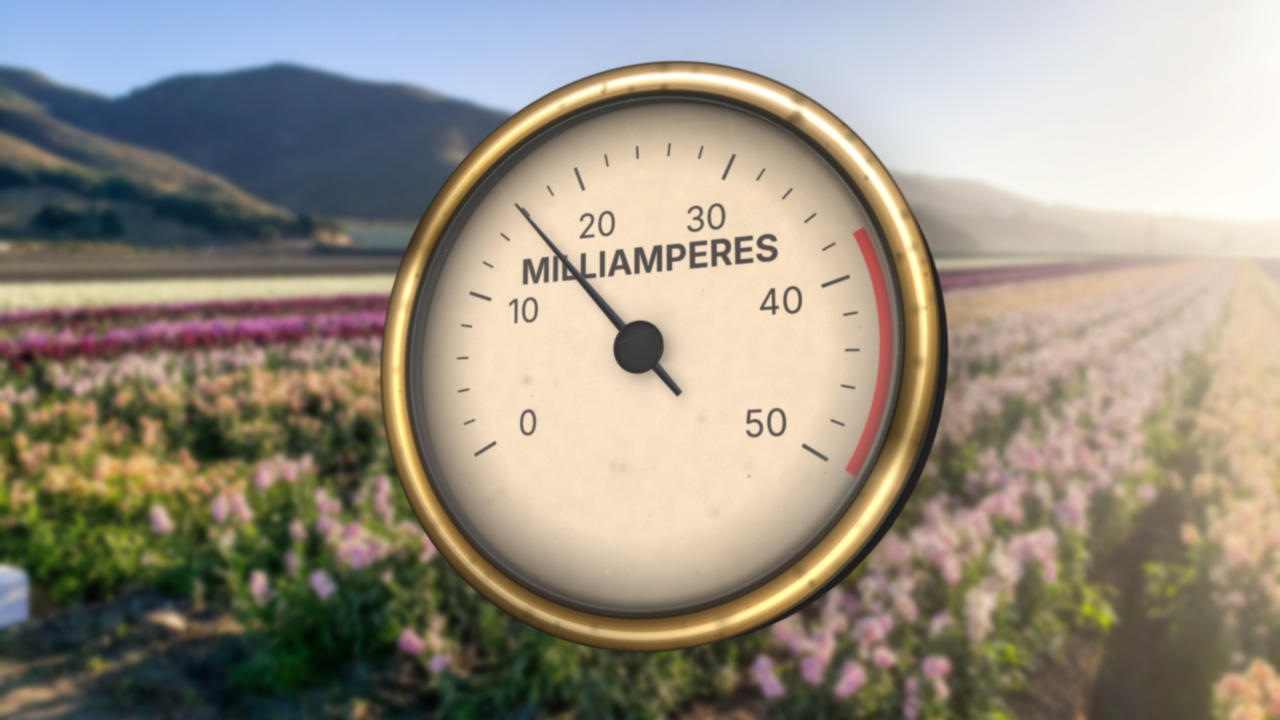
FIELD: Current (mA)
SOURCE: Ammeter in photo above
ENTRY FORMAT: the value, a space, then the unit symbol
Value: 16 mA
